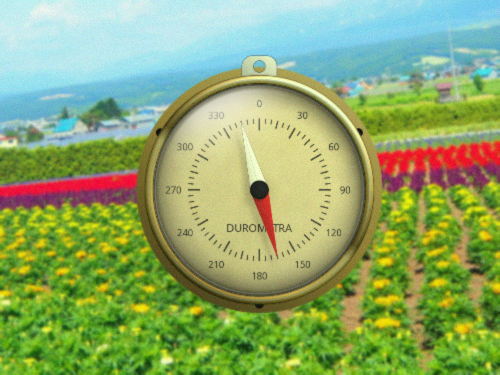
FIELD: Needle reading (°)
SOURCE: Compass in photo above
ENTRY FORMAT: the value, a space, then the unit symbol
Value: 165 °
